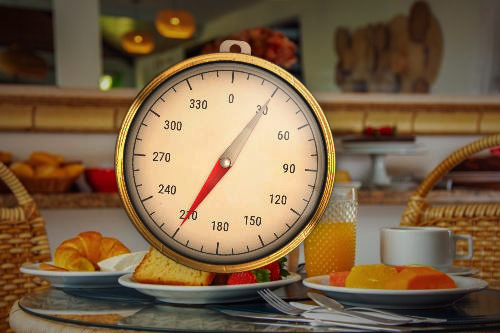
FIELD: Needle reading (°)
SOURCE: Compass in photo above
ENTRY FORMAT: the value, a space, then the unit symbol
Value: 210 °
